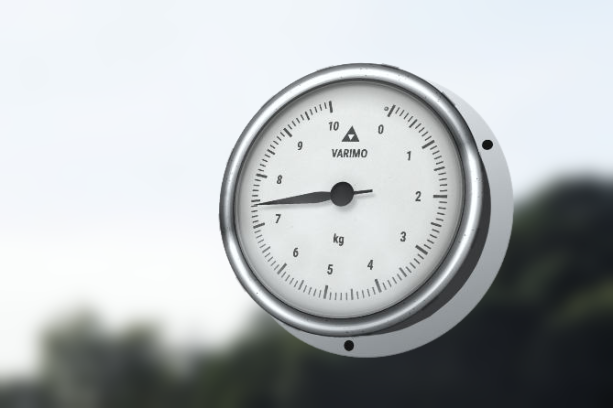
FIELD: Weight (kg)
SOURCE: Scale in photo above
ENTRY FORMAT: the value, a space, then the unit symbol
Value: 7.4 kg
